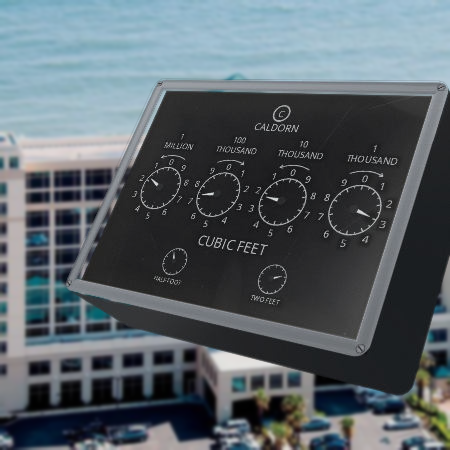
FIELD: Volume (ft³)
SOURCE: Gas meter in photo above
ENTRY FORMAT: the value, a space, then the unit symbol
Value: 172300 ft³
